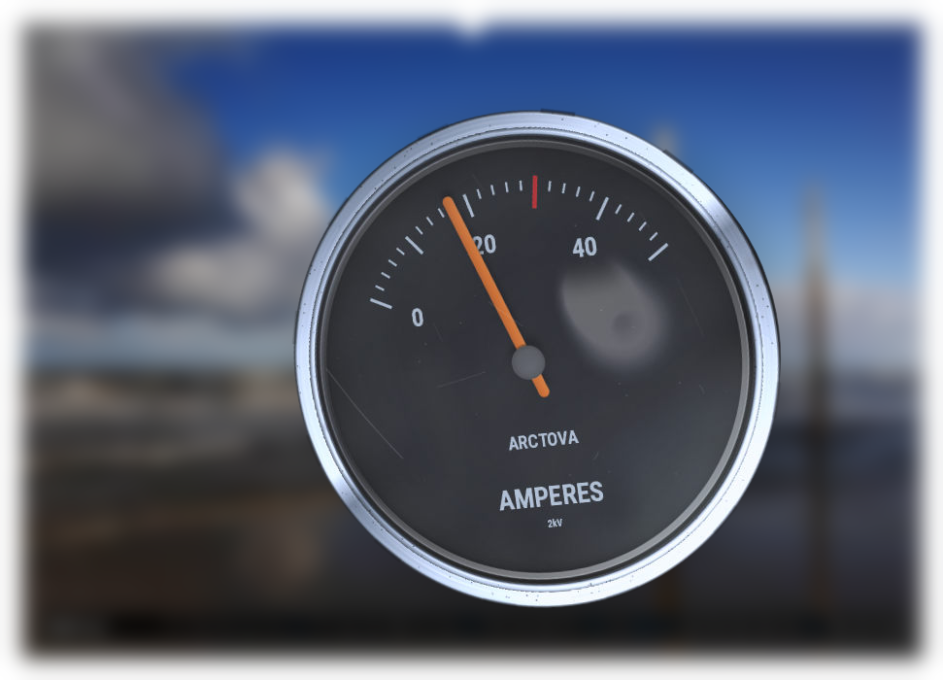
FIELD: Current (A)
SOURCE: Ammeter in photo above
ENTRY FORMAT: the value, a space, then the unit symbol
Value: 18 A
